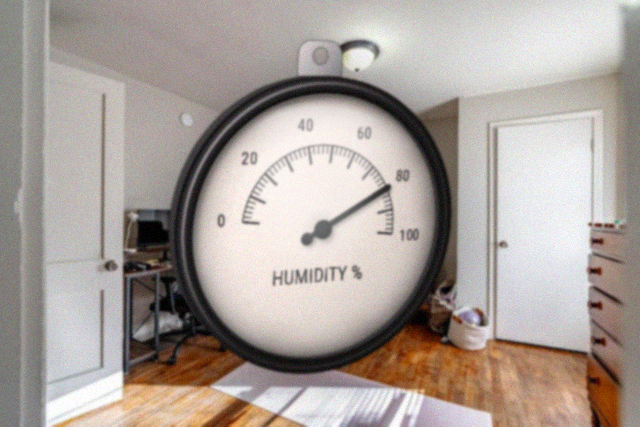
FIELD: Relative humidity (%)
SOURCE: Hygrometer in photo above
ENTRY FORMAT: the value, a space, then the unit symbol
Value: 80 %
